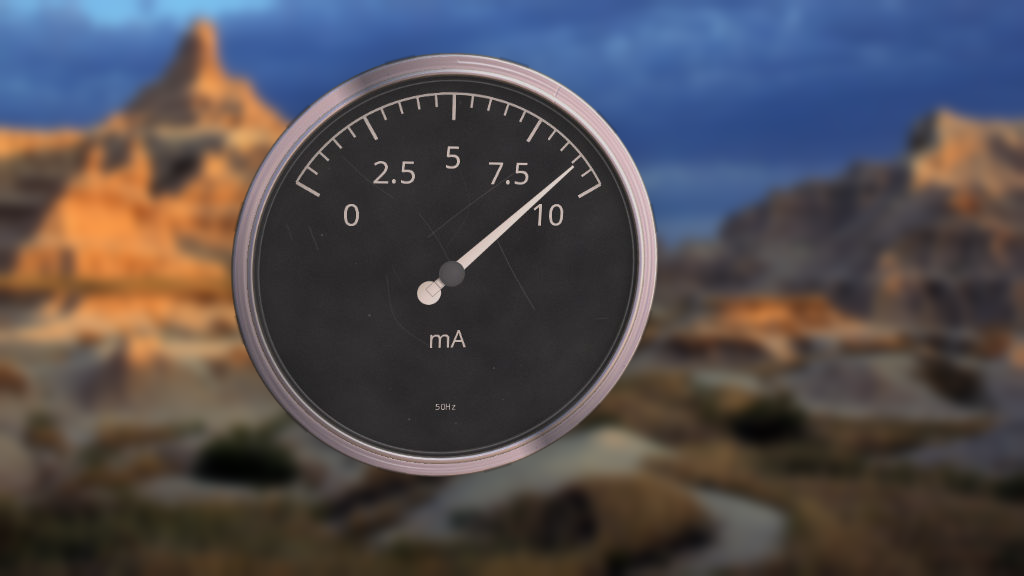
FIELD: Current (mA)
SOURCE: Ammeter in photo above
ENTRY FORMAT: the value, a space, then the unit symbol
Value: 9 mA
